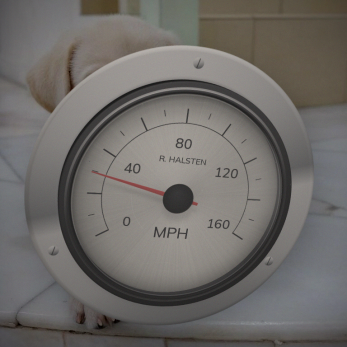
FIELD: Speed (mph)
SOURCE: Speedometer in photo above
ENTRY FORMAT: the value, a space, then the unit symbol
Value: 30 mph
